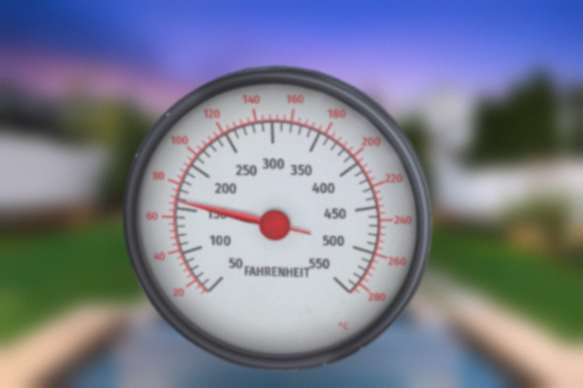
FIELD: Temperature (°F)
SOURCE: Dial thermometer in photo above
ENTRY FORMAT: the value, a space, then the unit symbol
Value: 160 °F
